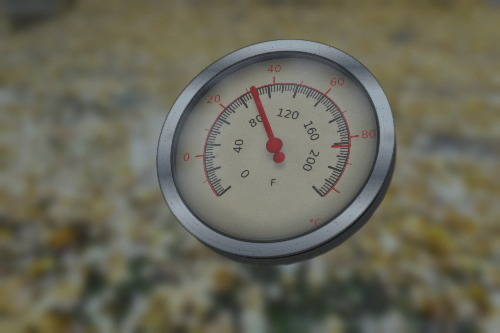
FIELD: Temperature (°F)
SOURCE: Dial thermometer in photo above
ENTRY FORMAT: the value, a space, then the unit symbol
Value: 90 °F
